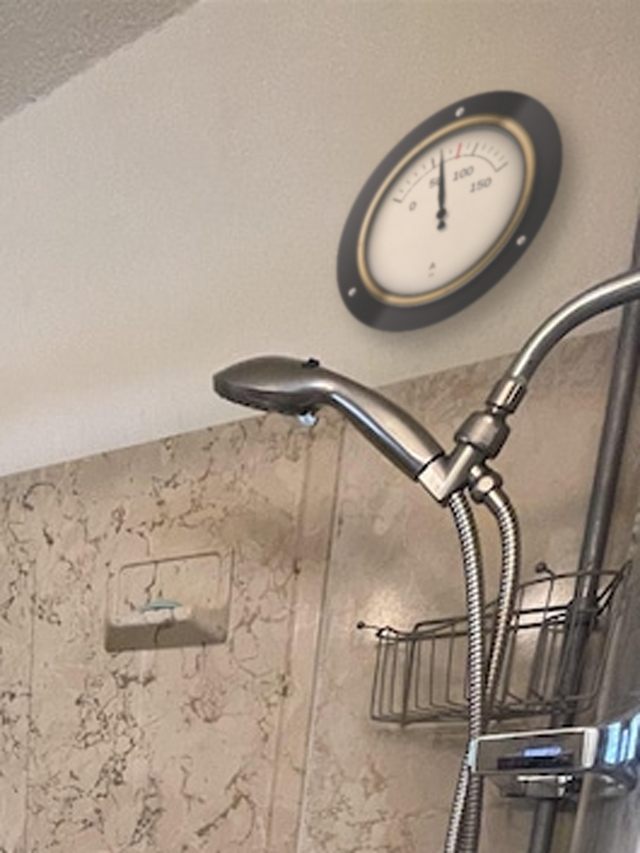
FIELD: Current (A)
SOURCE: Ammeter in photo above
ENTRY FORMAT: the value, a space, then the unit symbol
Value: 60 A
